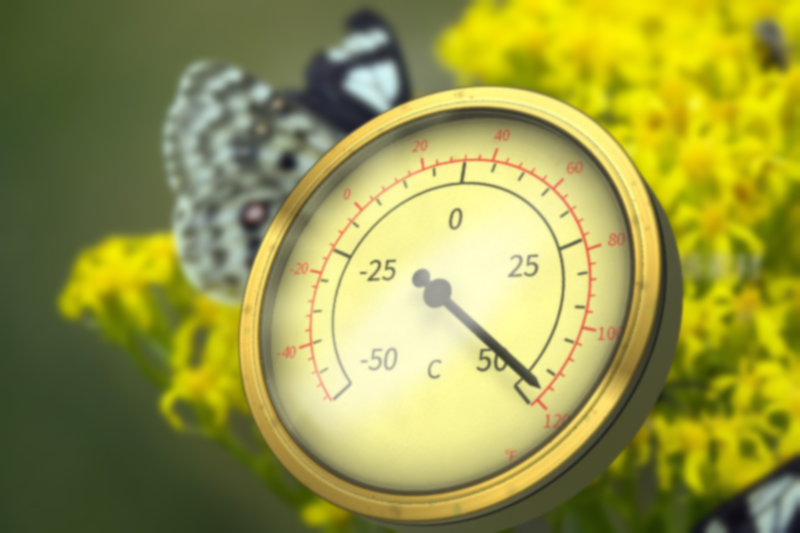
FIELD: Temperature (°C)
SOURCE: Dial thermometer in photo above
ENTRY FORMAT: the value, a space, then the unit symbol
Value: 47.5 °C
